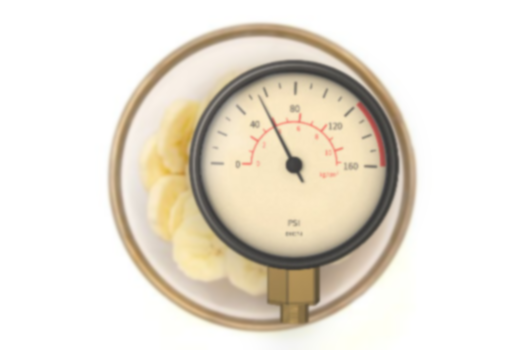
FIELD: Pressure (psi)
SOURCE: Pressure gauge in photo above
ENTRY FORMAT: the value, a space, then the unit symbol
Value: 55 psi
